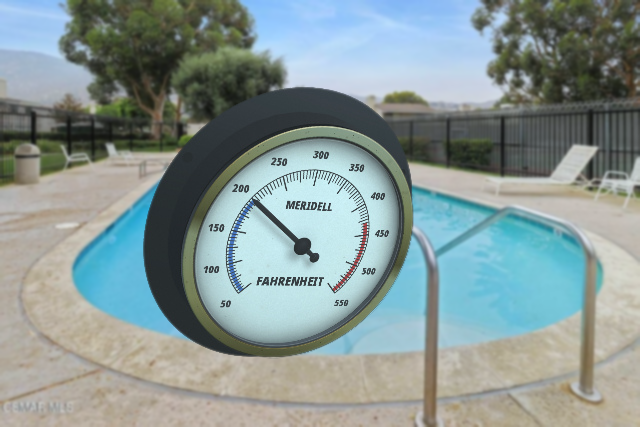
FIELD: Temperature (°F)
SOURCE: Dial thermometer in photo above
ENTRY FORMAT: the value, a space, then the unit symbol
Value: 200 °F
